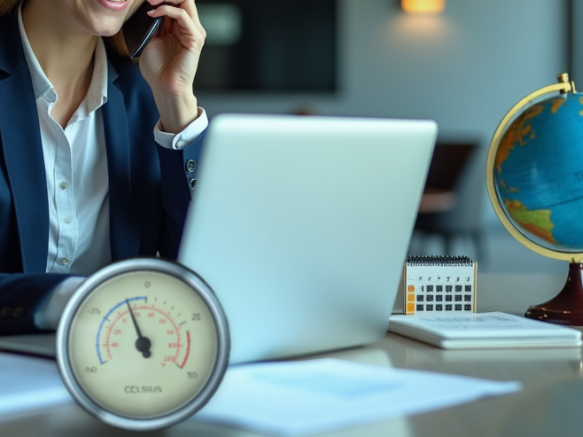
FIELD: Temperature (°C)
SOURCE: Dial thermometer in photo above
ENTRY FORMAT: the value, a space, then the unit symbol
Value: -10 °C
